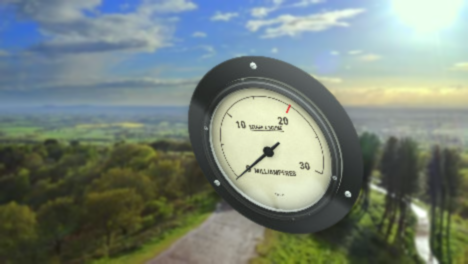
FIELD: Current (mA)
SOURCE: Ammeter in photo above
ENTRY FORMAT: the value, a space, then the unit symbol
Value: 0 mA
